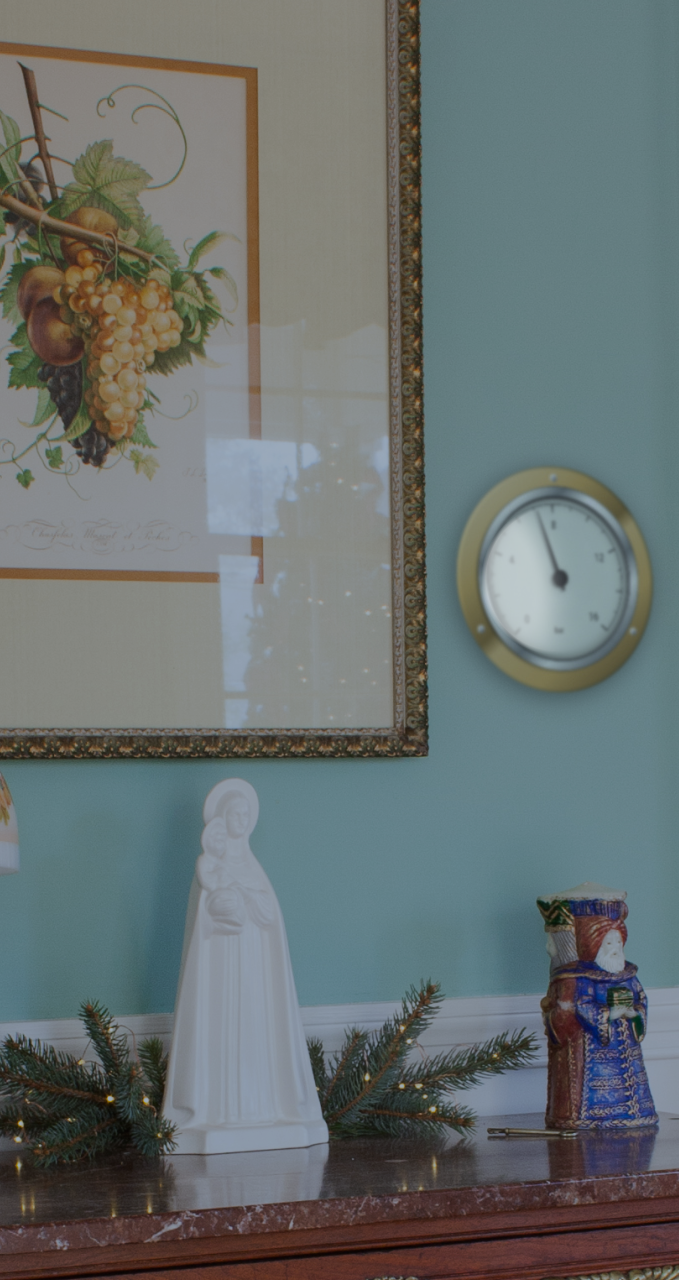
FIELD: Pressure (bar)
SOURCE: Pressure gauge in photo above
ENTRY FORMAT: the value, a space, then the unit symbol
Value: 7 bar
